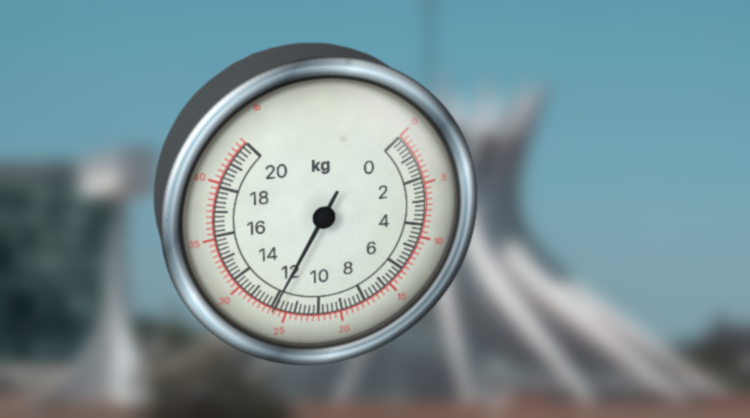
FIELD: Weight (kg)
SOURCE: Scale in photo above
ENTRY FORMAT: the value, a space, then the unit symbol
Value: 12 kg
